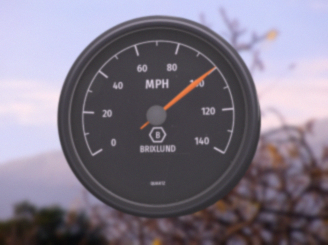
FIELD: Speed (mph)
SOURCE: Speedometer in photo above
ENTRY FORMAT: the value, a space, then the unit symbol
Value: 100 mph
